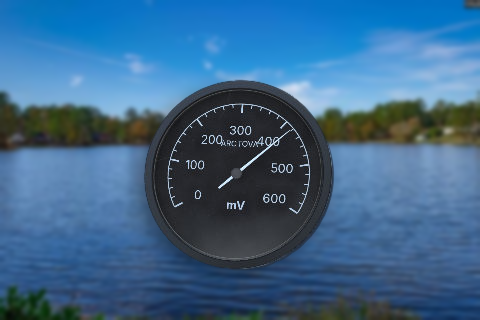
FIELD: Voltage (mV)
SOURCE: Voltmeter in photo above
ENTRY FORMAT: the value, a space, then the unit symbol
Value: 420 mV
